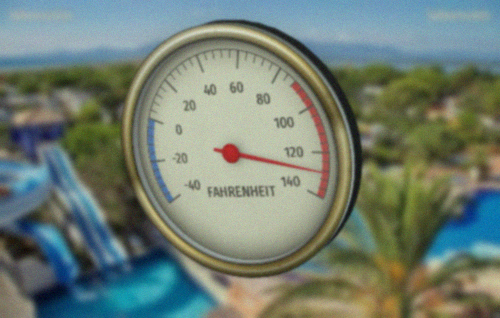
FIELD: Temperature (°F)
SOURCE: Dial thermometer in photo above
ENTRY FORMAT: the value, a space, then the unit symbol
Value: 128 °F
